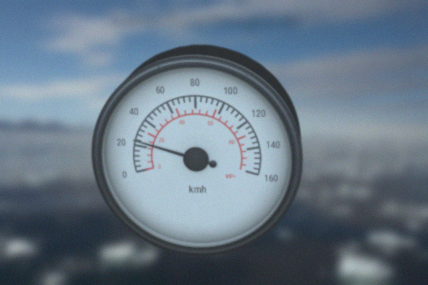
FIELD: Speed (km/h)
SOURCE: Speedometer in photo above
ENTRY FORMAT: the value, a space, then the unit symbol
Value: 24 km/h
